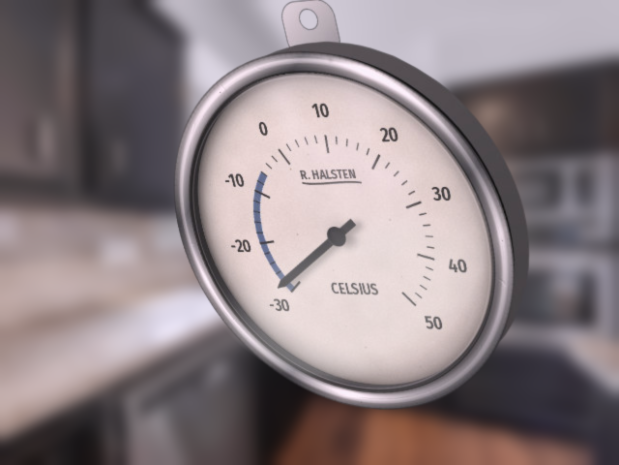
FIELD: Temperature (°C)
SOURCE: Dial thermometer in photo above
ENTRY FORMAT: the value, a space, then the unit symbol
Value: -28 °C
